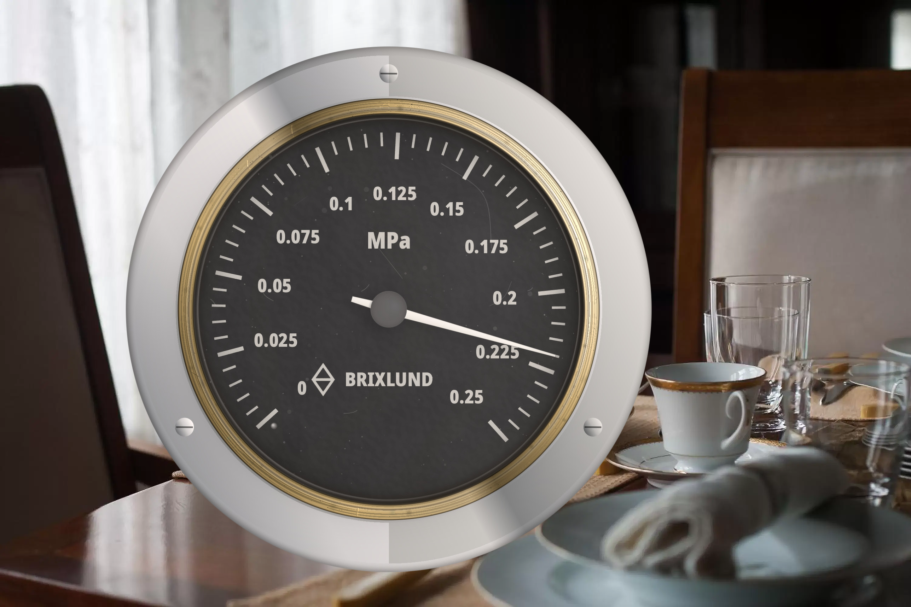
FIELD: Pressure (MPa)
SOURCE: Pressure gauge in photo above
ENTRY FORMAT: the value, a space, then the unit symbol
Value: 0.22 MPa
